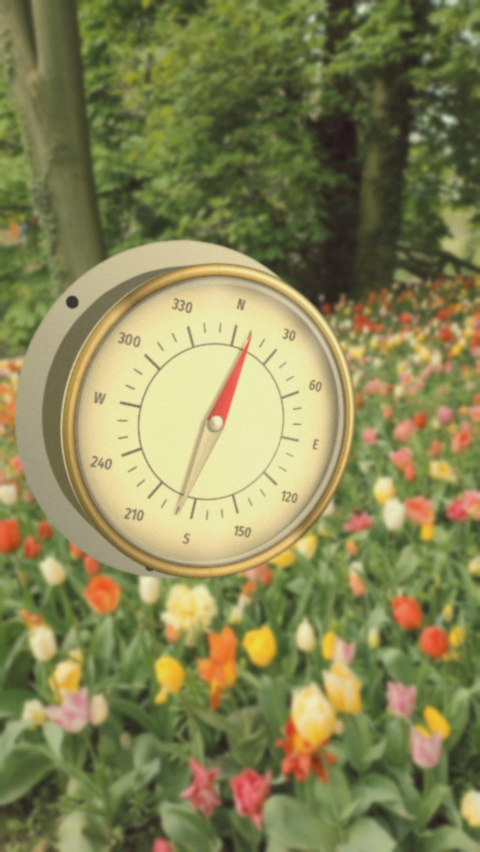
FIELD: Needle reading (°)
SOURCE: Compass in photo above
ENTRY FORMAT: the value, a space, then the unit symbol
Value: 10 °
